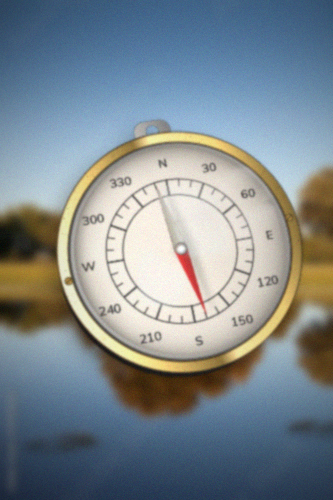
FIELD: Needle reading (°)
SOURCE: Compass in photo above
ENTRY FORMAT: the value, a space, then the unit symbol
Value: 170 °
